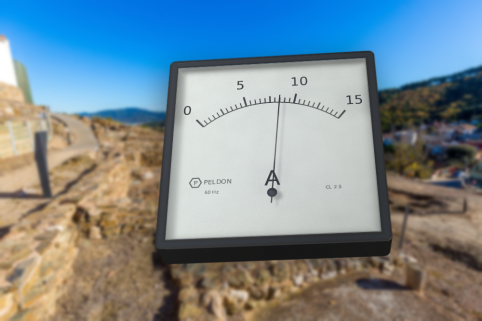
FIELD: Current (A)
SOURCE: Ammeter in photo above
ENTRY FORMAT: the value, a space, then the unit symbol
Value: 8.5 A
